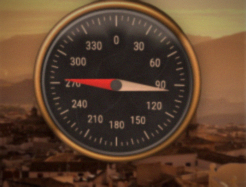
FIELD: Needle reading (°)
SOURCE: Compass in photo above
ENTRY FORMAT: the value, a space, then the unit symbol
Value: 275 °
